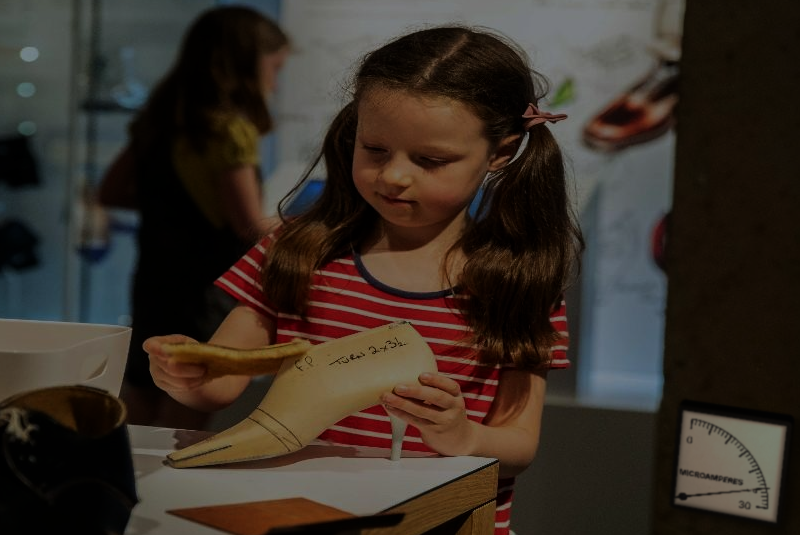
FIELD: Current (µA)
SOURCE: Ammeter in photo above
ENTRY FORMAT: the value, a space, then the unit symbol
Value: 25 µA
